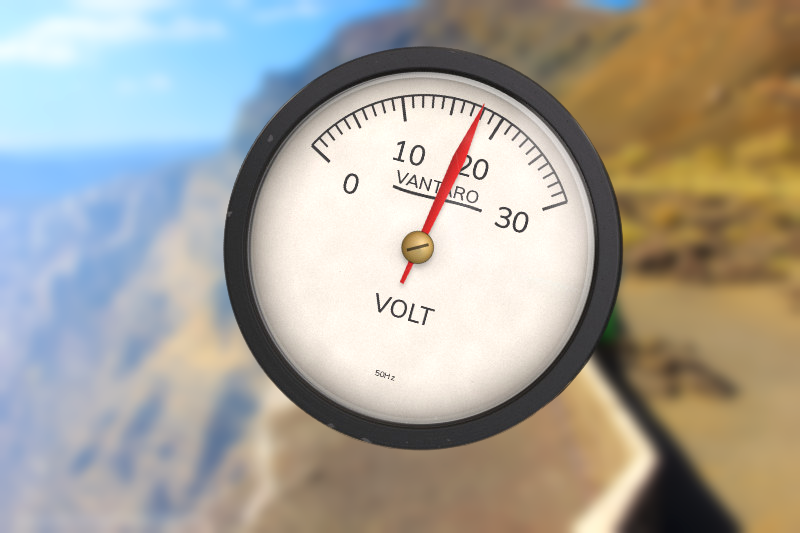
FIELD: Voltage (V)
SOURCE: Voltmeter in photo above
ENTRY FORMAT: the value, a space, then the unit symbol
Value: 18 V
